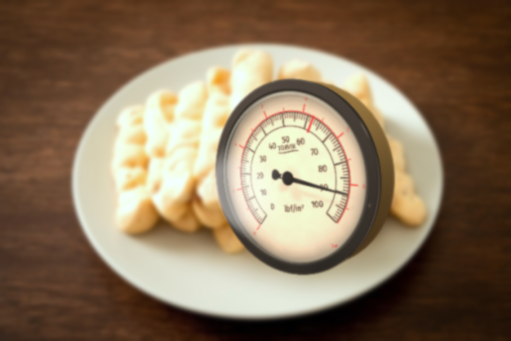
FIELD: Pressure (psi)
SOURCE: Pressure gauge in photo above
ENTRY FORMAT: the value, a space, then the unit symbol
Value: 90 psi
